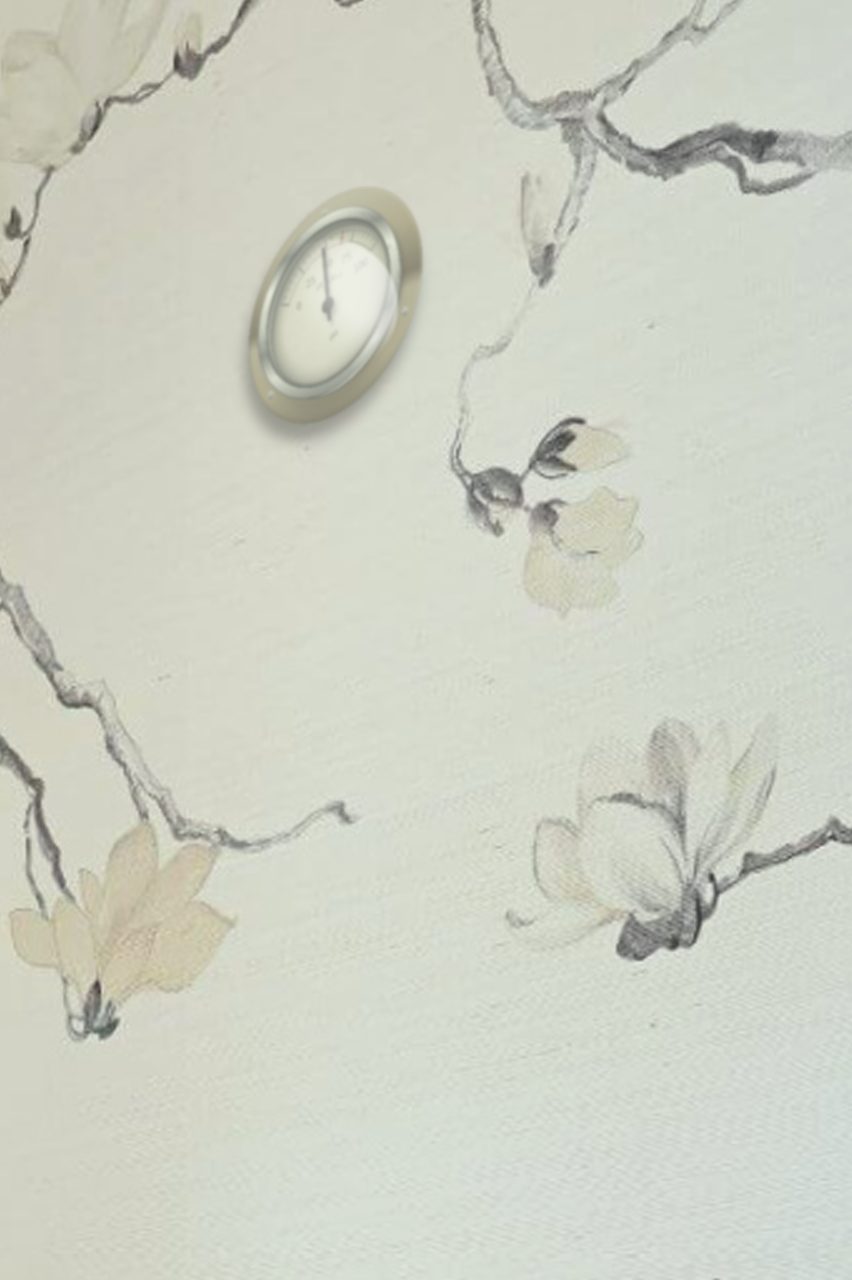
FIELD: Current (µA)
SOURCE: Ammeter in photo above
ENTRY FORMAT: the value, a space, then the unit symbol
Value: 50 µA
